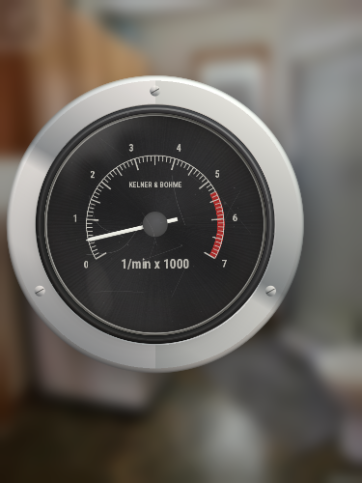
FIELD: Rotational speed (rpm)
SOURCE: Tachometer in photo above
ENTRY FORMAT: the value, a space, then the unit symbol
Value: 500 rpm
